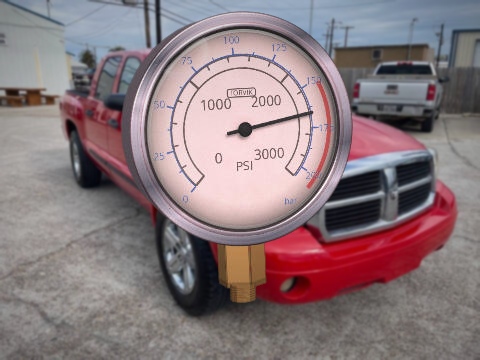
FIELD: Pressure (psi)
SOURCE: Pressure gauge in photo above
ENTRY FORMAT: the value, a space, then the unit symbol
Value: 2400 psi
